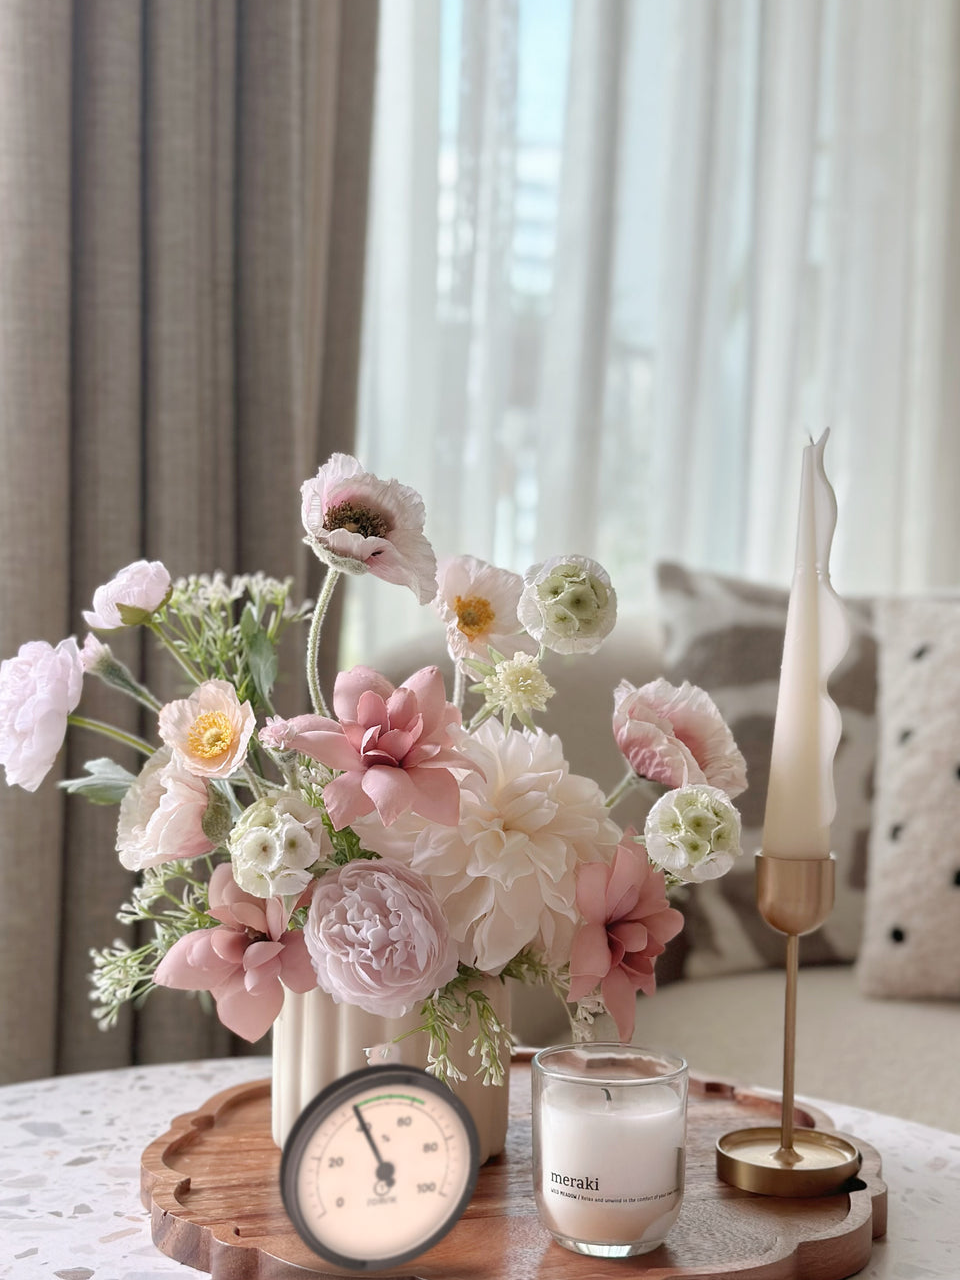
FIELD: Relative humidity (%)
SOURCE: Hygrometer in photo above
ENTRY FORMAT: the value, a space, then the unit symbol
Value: 40 %
